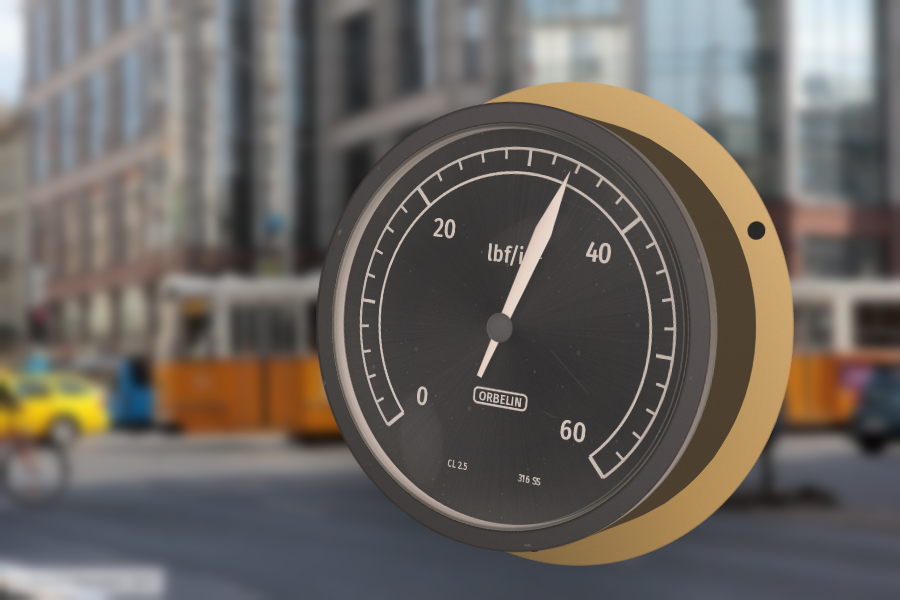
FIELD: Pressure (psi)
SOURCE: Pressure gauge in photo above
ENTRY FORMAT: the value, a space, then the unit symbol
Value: 34 psi
